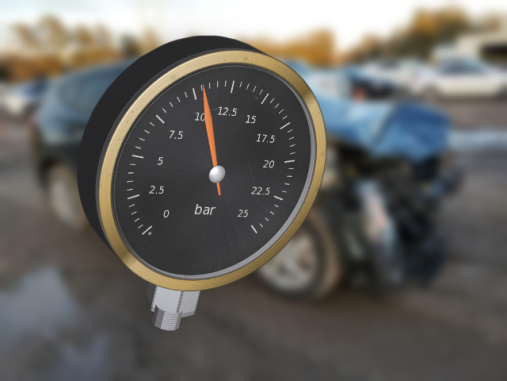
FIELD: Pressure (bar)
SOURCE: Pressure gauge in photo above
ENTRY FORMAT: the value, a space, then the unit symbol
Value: 10.5 bar
